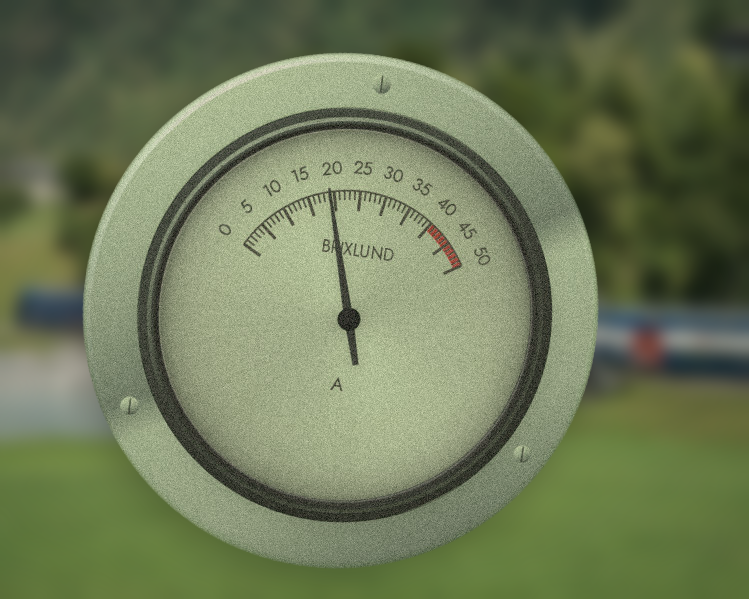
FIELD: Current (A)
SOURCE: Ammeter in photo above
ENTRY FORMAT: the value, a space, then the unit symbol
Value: 19 A
